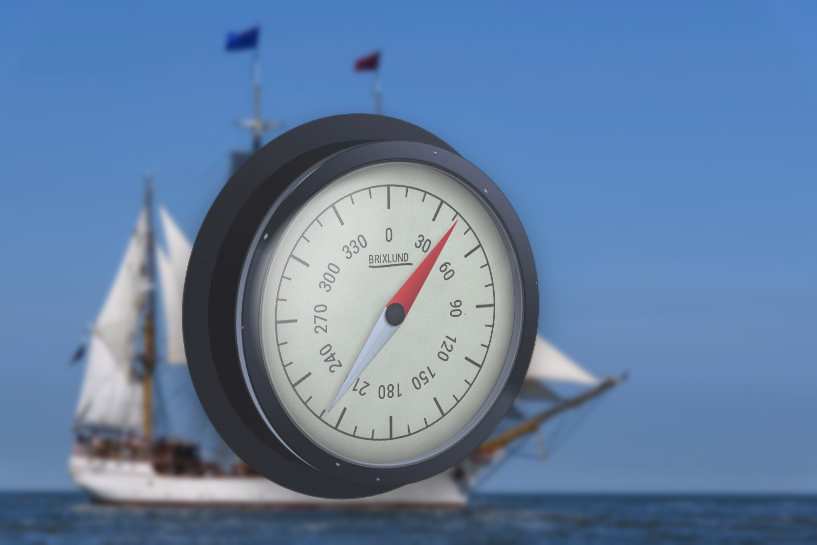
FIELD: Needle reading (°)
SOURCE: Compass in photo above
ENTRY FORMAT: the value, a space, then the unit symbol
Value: 40 °
